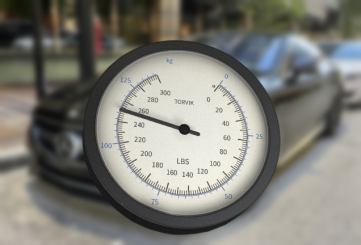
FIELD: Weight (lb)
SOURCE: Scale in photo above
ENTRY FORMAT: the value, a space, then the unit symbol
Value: 250 lb
